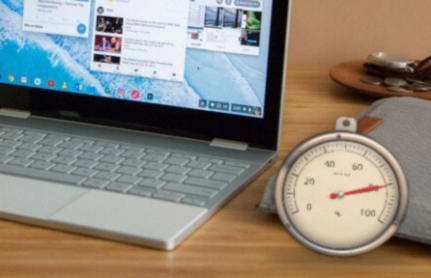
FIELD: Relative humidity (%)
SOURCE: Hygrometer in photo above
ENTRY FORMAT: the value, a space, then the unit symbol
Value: 80 %
